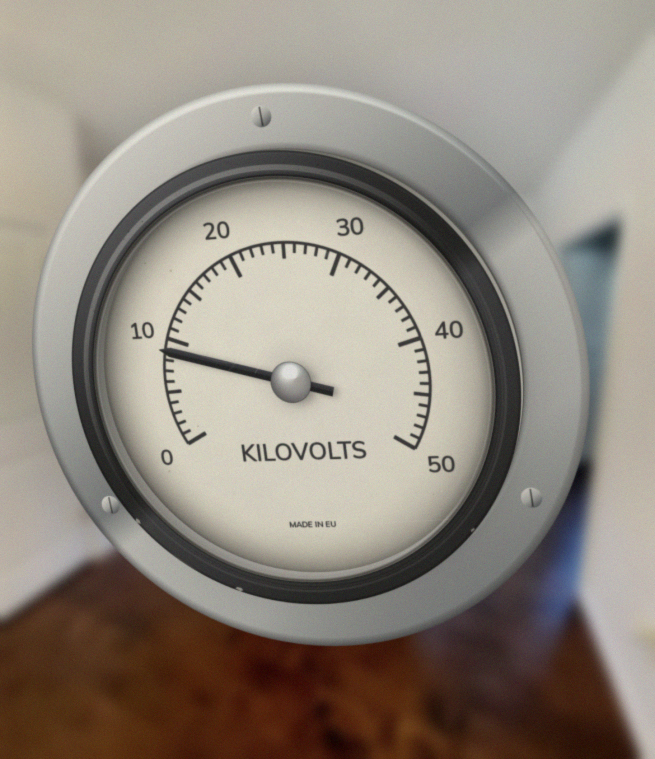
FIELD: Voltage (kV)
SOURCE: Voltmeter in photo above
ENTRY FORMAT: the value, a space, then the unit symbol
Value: 9 kV
